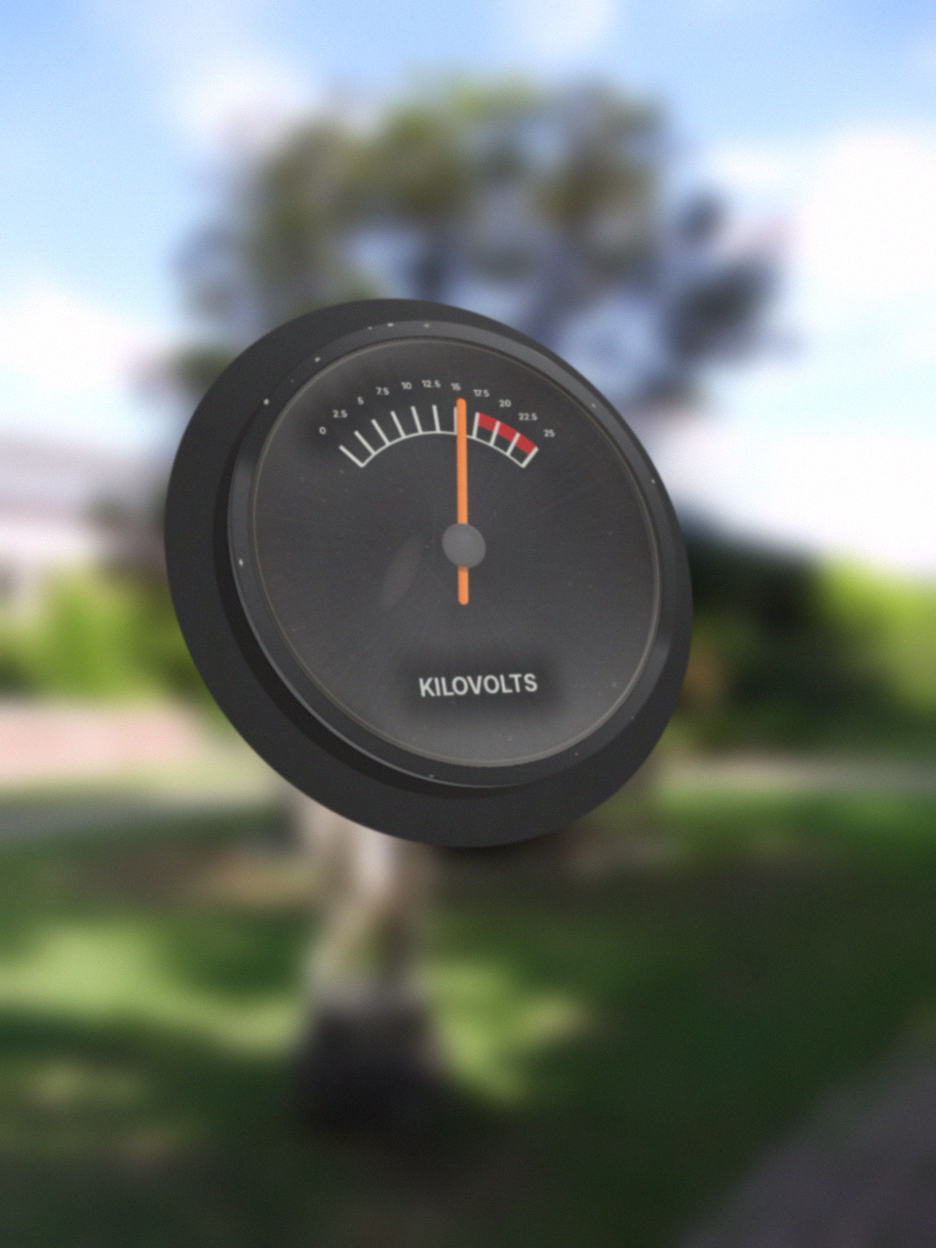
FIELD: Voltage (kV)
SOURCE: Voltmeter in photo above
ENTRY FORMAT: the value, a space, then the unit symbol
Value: 15 kV
